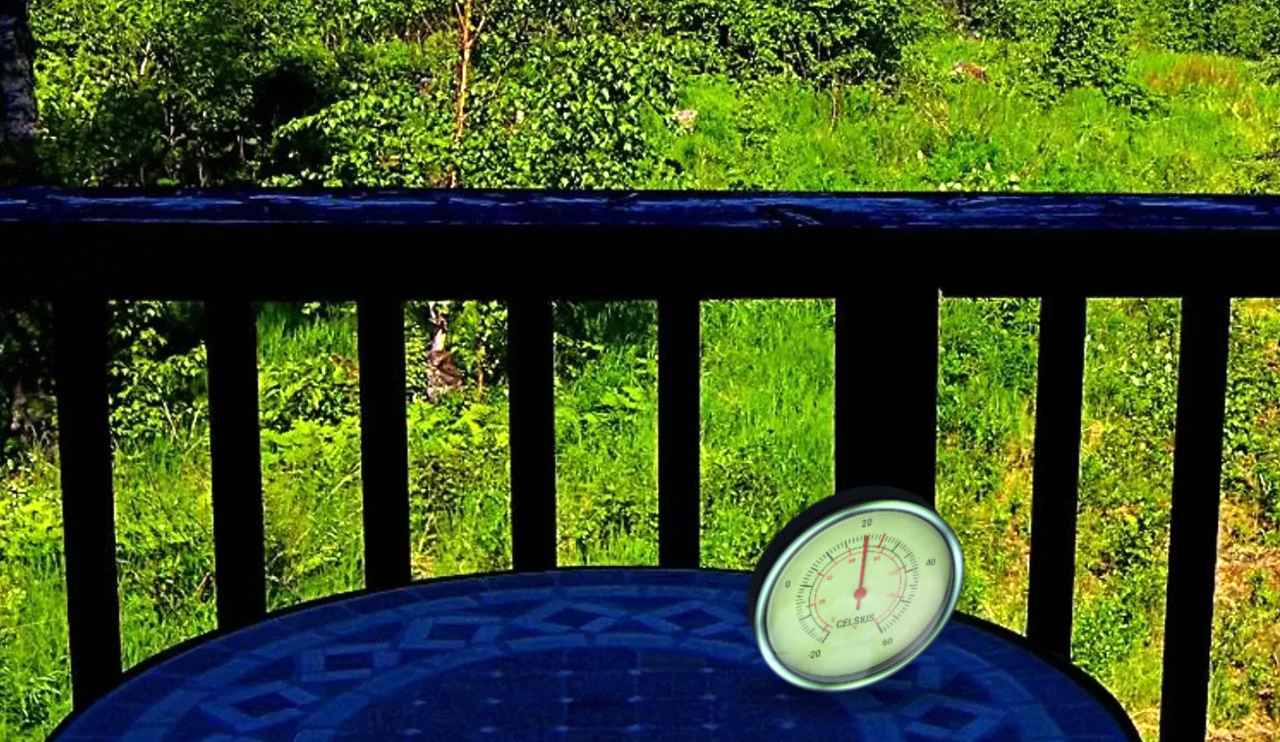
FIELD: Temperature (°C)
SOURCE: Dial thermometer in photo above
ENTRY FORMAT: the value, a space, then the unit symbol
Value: 20 °C
